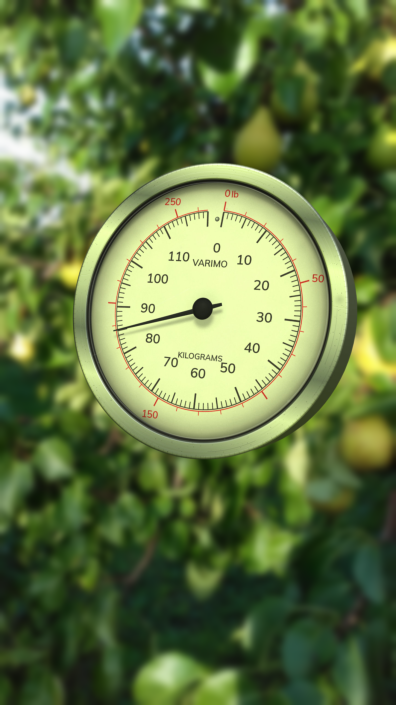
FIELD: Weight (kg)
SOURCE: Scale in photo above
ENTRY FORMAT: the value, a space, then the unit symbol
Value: 85 kg
